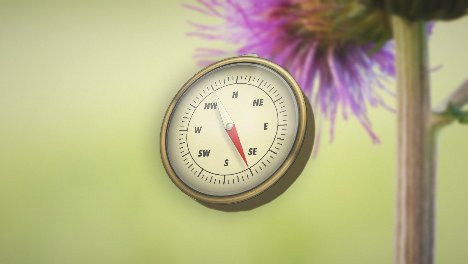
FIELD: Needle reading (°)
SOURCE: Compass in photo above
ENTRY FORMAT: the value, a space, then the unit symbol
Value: 150 °
